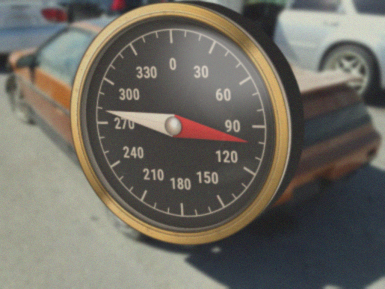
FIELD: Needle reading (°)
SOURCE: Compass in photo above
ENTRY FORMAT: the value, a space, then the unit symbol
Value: 100 °
